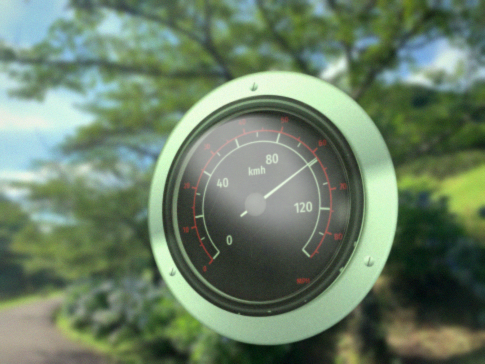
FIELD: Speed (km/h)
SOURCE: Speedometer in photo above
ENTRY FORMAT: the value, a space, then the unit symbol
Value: 100 km/h
